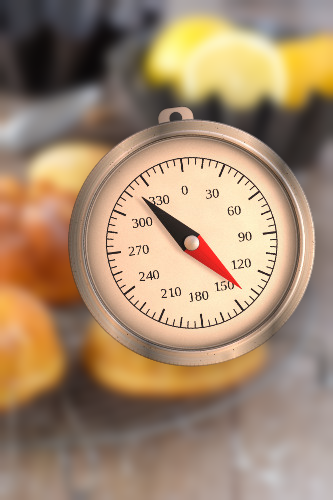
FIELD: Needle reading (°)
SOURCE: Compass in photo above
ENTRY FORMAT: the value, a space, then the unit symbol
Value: 140 °
